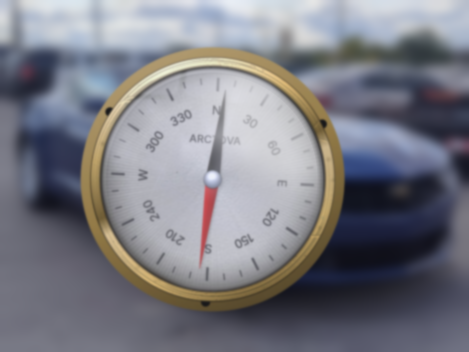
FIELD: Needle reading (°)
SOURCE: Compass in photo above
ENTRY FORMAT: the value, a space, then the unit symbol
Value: 185 °
